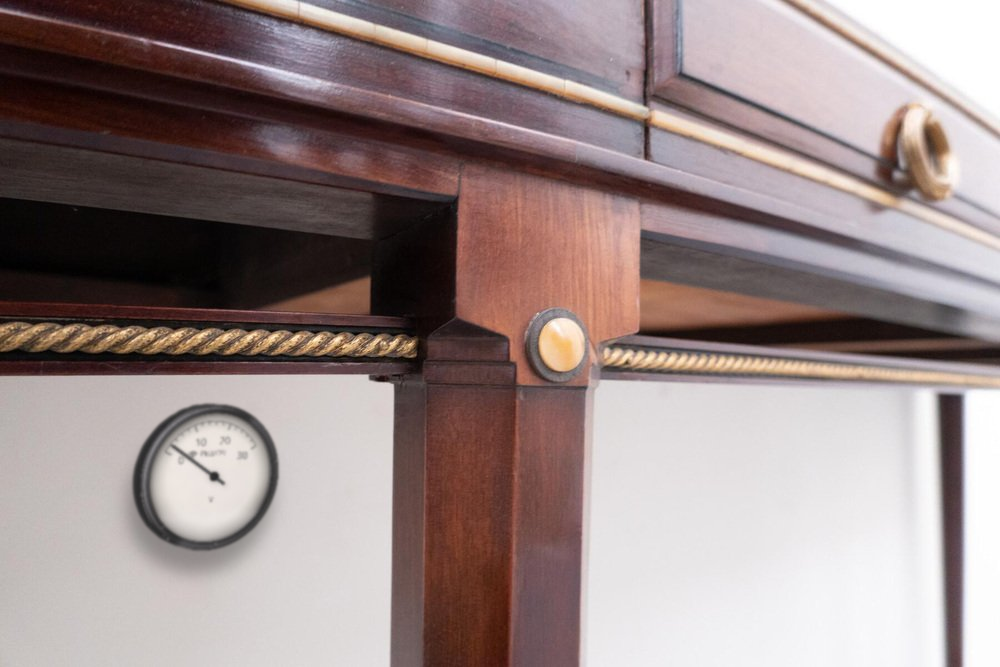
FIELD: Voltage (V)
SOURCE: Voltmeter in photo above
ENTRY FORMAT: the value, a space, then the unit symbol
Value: 2 V
